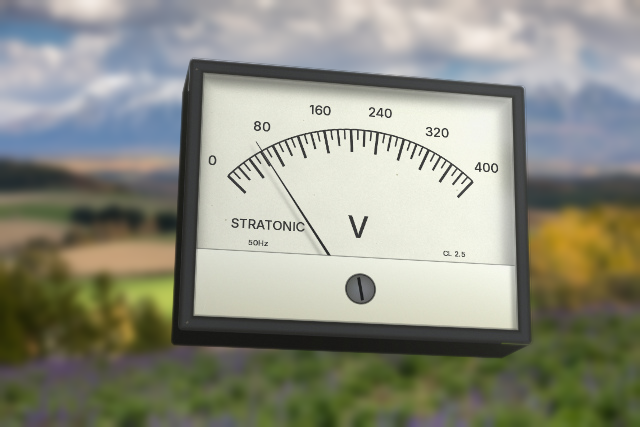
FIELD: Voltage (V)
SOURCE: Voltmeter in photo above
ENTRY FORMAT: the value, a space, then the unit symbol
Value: 60 V
